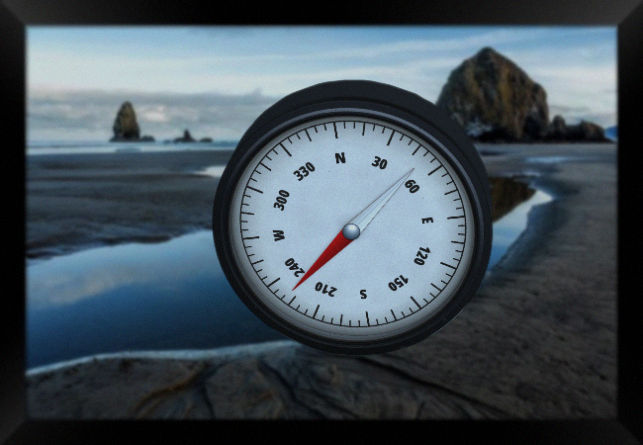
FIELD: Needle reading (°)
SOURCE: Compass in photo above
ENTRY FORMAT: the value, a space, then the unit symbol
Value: 230 °
